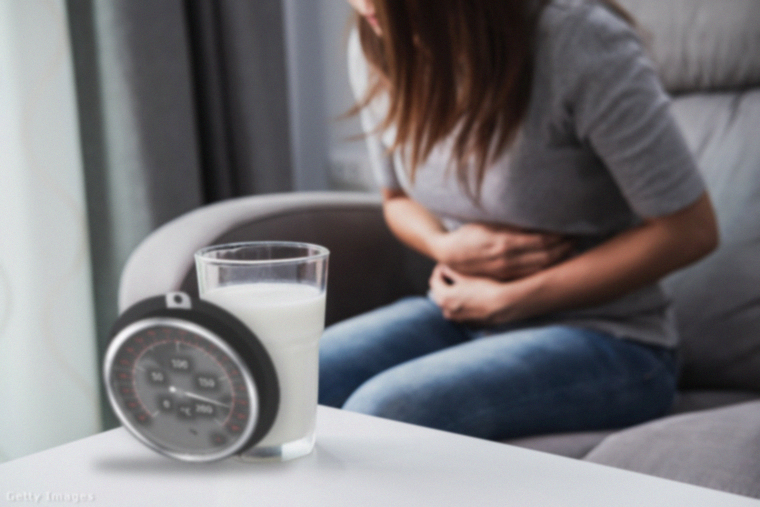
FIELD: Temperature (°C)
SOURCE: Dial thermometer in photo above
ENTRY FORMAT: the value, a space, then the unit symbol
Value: 175 °C
